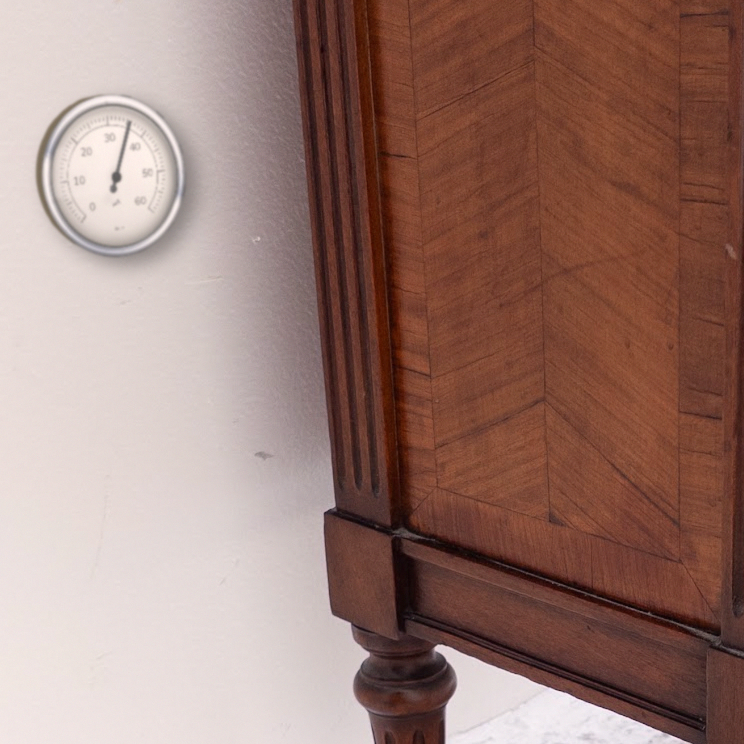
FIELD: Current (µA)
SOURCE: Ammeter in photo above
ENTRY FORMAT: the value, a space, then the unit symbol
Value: 35 µA
